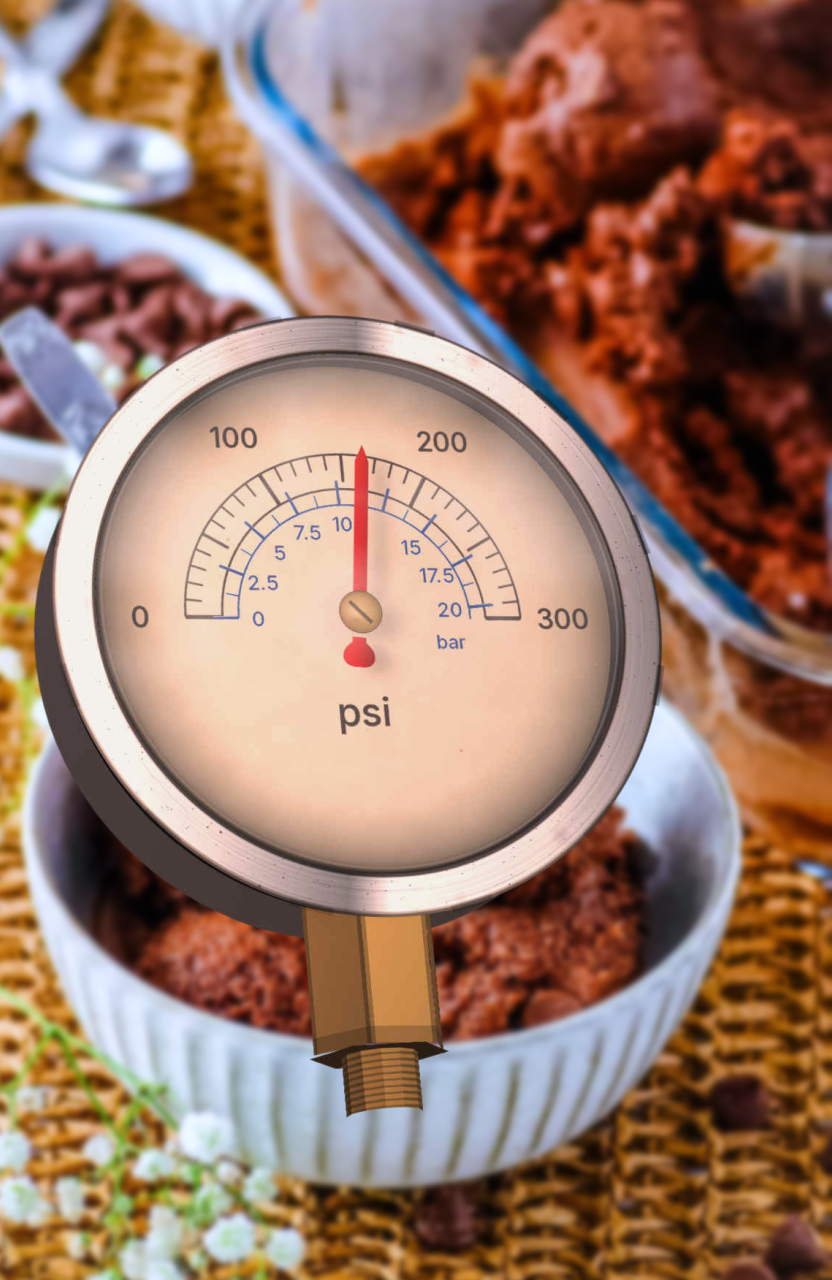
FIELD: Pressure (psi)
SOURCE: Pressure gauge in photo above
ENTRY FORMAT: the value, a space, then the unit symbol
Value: 160 psi
